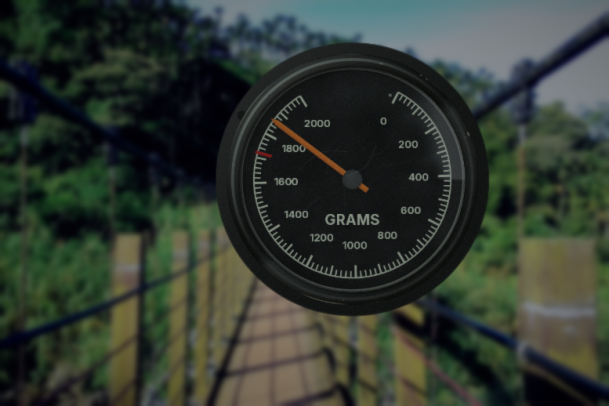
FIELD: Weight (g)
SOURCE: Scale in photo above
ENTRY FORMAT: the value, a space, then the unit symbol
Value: 1860 g
